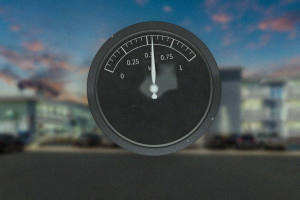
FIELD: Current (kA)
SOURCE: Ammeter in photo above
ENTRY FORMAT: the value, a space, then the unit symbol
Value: 0.55 kA
